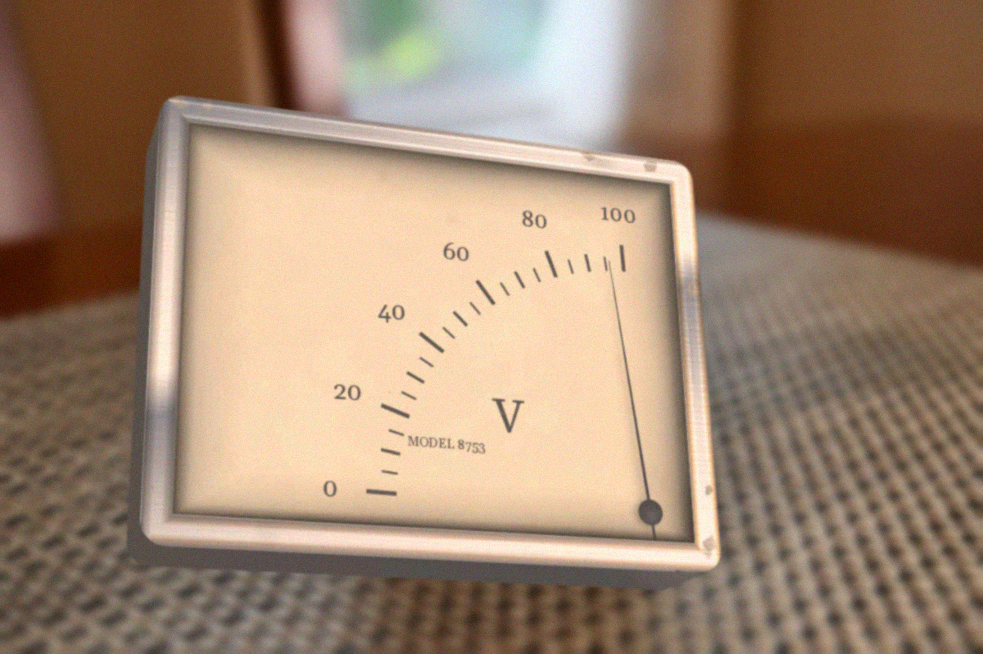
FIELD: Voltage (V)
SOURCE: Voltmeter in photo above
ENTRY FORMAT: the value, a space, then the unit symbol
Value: 95 V
